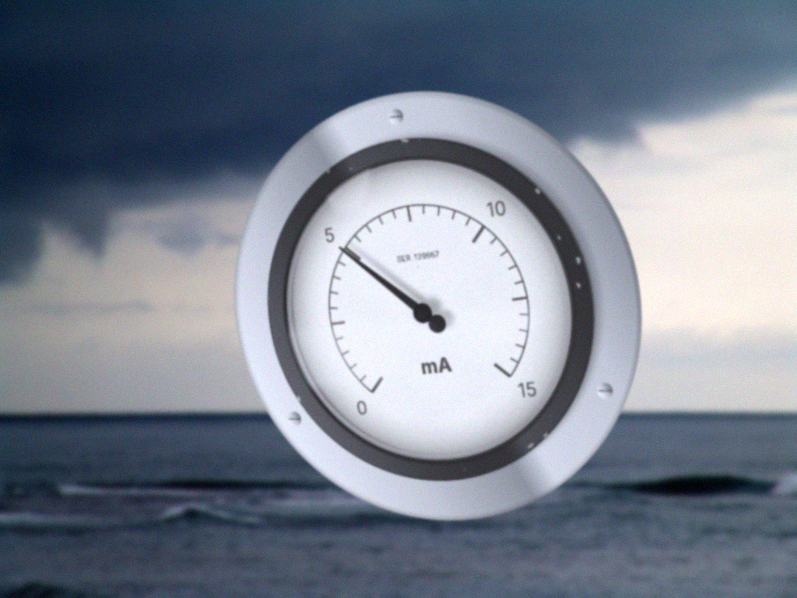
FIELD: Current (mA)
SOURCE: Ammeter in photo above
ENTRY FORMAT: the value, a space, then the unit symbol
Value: 5 mA
